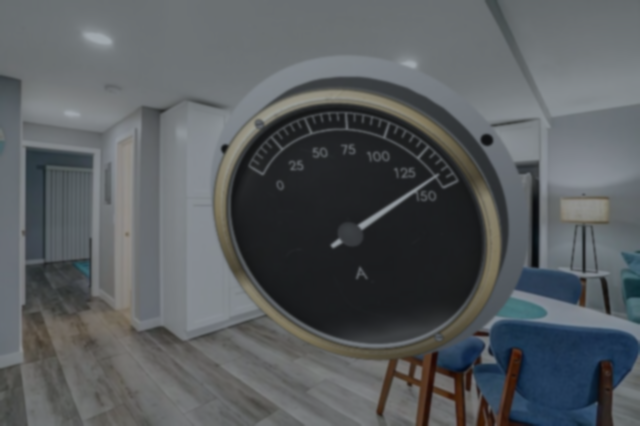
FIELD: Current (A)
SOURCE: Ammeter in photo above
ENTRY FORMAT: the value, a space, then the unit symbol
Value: 140 A
